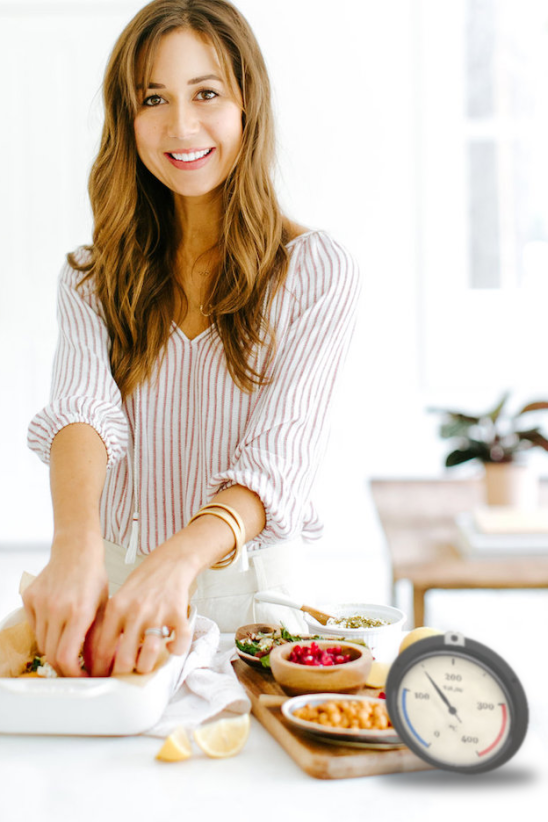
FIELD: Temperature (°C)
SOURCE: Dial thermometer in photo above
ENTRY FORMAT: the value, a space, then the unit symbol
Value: 150 °C
